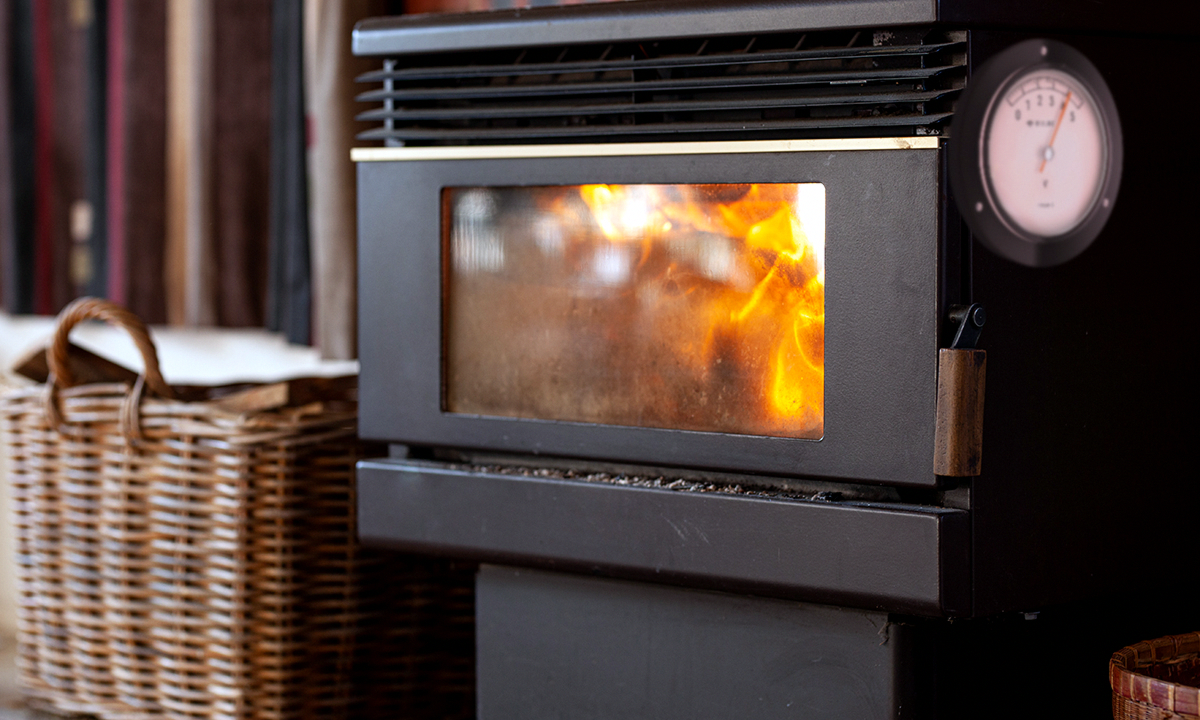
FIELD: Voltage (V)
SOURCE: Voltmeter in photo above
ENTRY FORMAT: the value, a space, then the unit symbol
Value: 4 V
